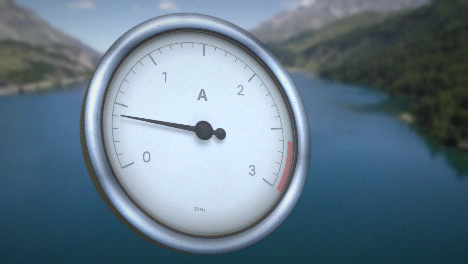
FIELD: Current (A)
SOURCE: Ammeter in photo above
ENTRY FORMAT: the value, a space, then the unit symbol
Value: 0.4 A
